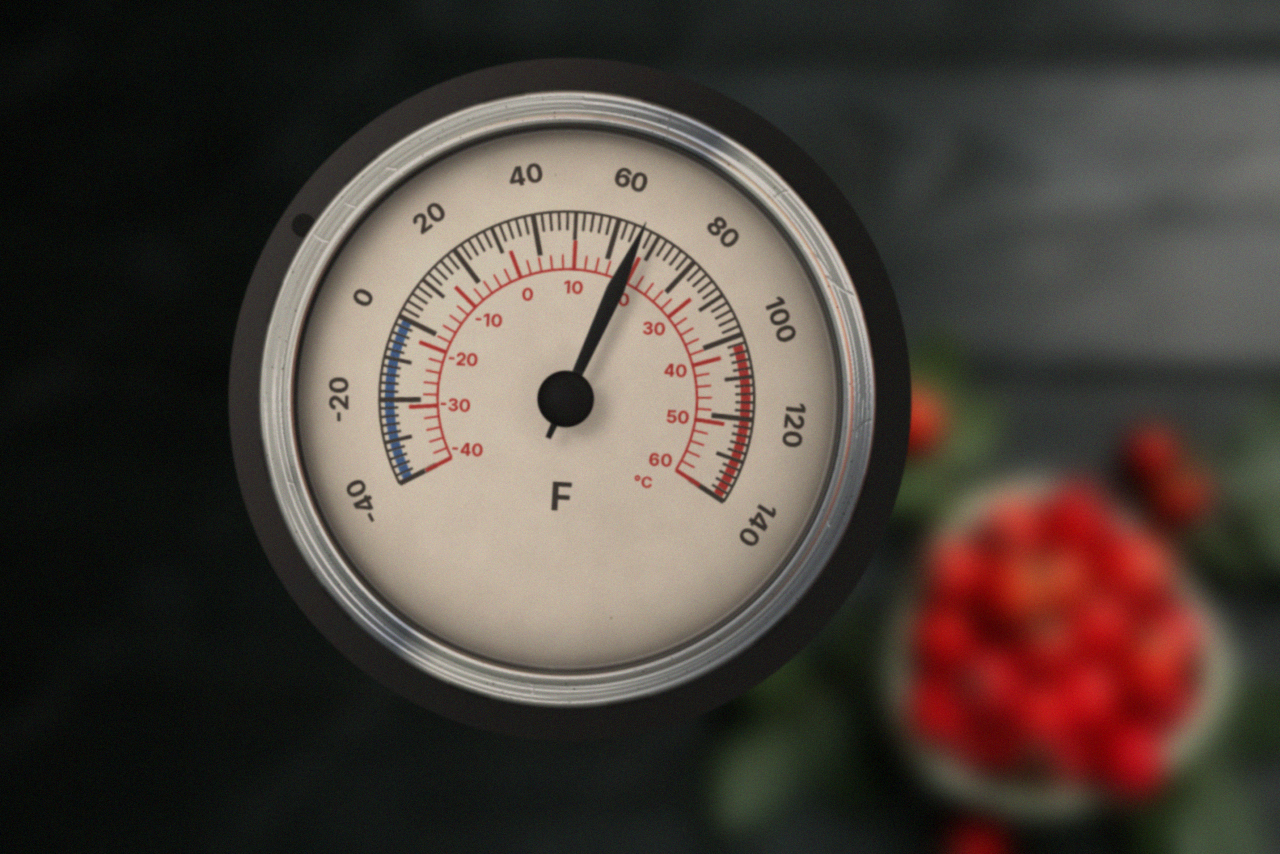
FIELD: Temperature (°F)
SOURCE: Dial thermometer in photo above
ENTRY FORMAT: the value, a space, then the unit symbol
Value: 66 °F
